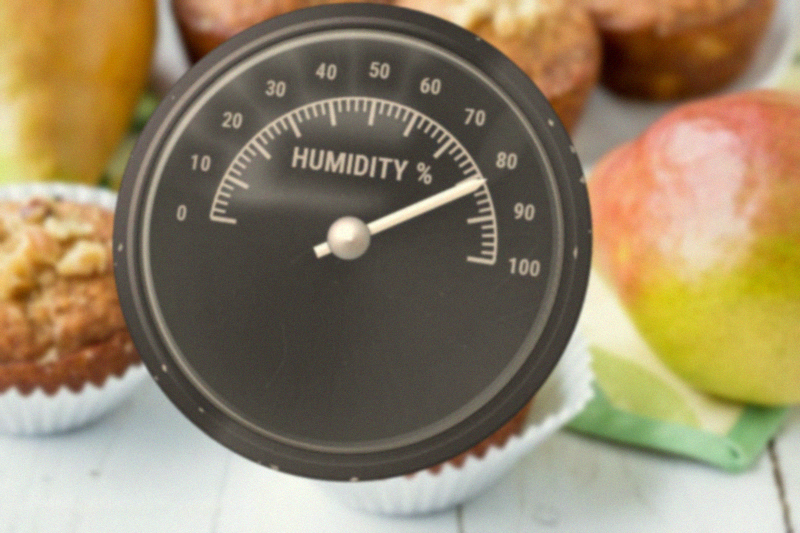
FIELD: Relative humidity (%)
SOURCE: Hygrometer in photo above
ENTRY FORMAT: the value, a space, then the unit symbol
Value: 82 %
